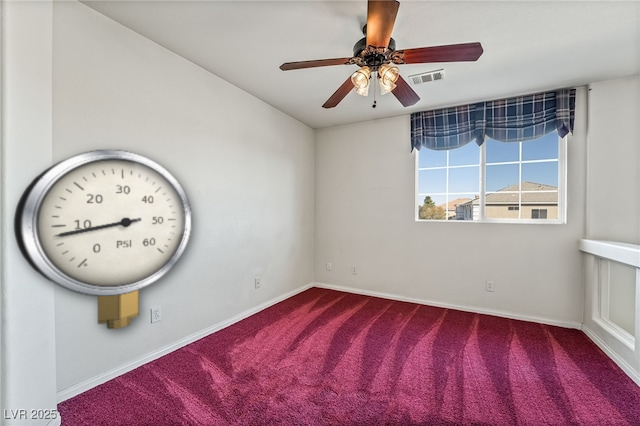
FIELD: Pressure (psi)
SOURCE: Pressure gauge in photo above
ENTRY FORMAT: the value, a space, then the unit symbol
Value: 8 psi
